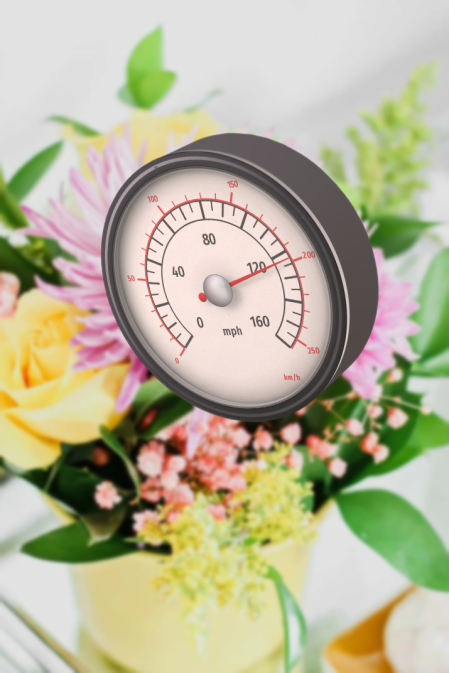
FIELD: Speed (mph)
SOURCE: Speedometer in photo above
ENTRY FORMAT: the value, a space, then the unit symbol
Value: 122.5 mph
